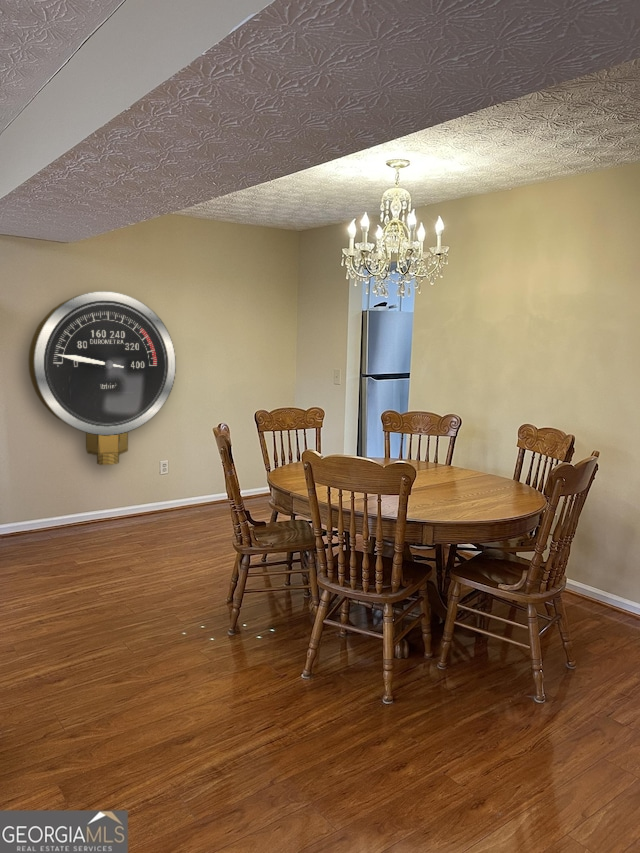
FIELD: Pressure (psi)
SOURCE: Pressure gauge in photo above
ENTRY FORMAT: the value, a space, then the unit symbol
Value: 20 psi
